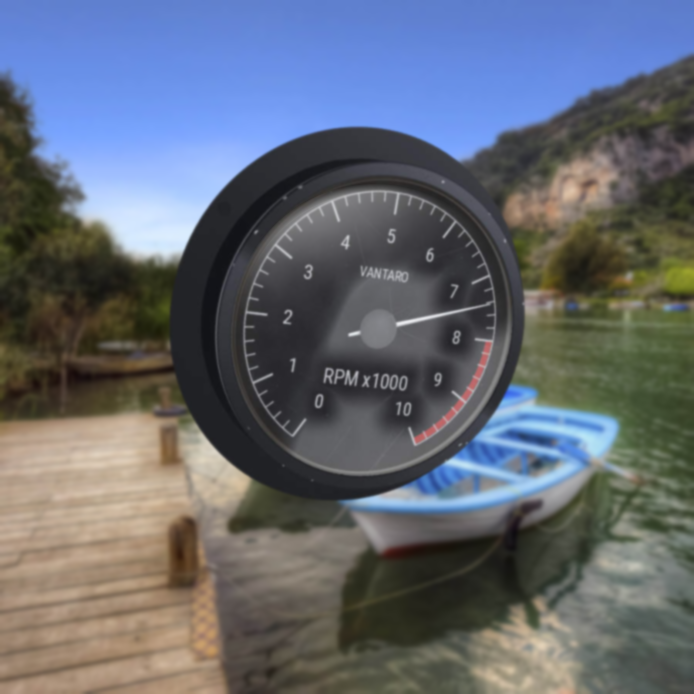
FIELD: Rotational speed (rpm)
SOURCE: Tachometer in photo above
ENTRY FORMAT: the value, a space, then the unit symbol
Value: 7400 rpm
